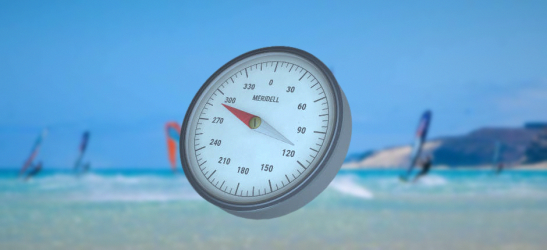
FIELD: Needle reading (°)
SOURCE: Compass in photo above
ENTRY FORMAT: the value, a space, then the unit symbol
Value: 290 °
